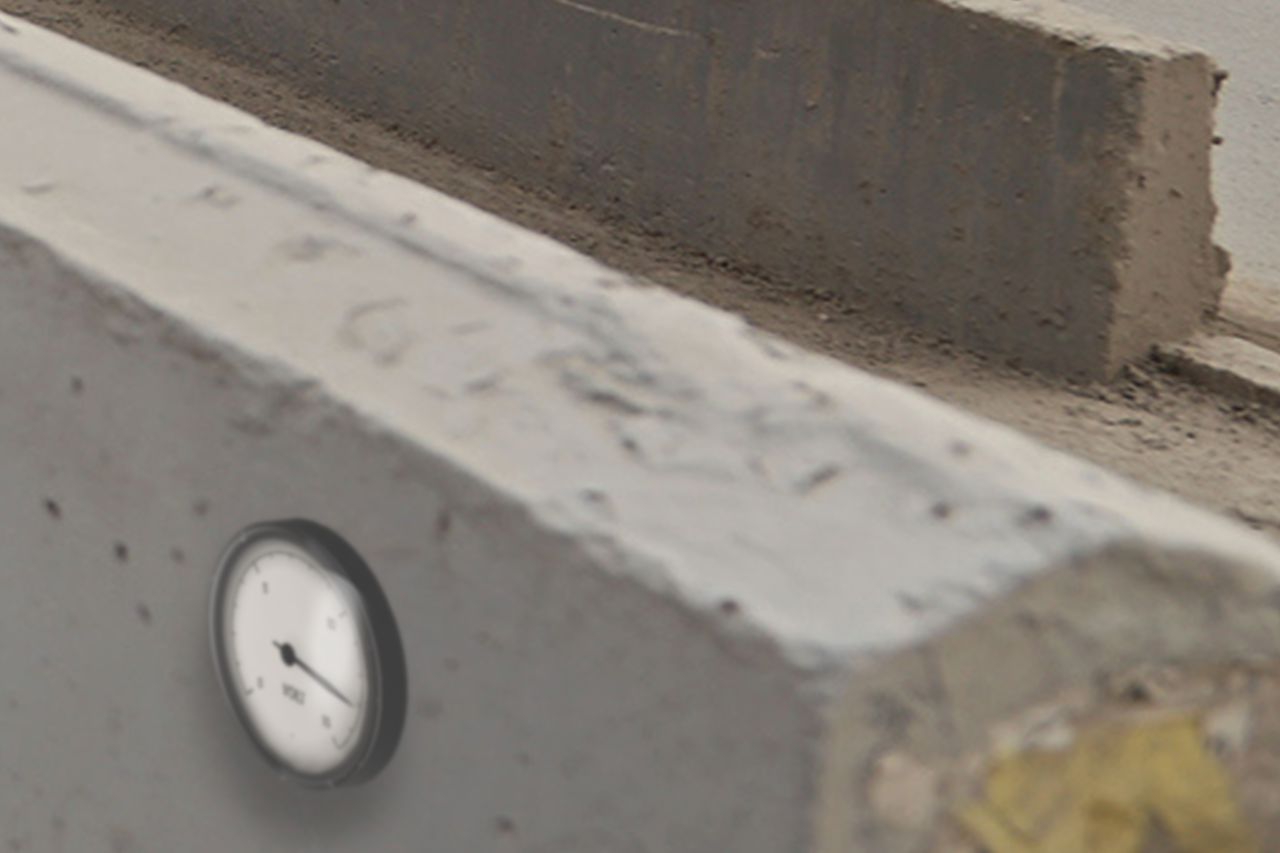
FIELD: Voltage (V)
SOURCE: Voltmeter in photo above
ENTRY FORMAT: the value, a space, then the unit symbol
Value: 13 V
